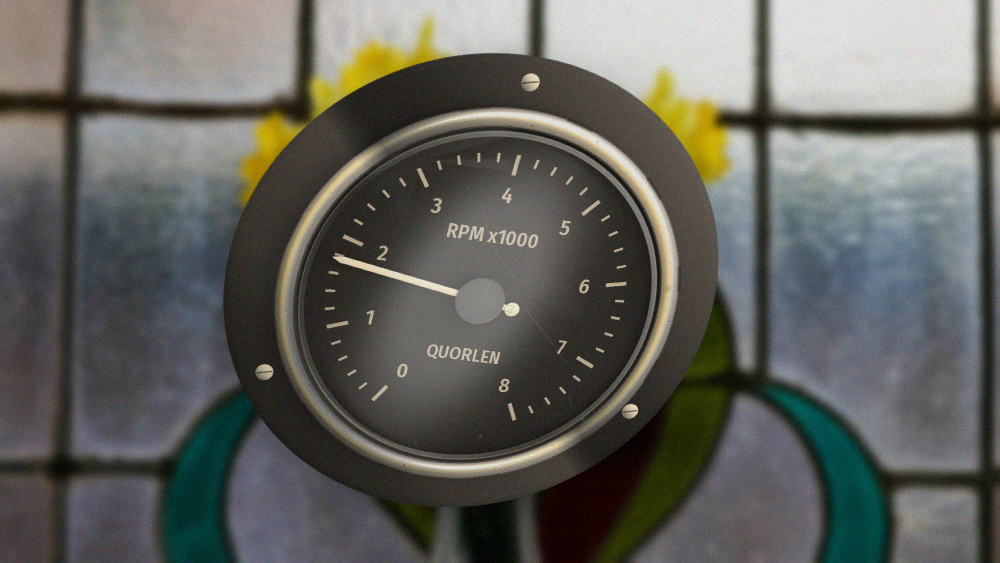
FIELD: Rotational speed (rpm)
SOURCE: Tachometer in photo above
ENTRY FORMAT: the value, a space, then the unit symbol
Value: 1800 rpm
